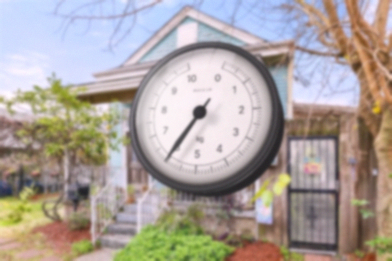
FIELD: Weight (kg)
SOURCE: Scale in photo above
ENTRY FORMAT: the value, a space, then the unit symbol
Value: 6 kg
